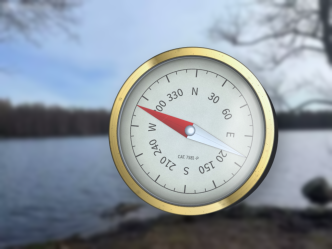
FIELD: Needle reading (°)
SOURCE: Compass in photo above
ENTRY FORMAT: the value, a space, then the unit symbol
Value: 290 °
